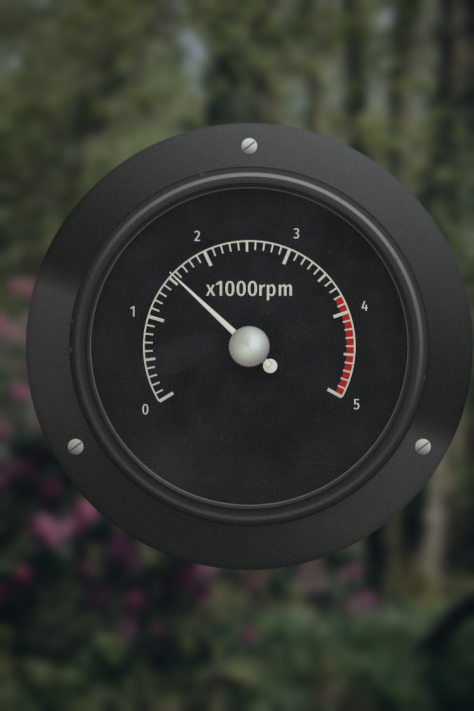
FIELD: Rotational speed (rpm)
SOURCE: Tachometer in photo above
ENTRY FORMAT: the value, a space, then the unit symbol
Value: 1550 rpm
